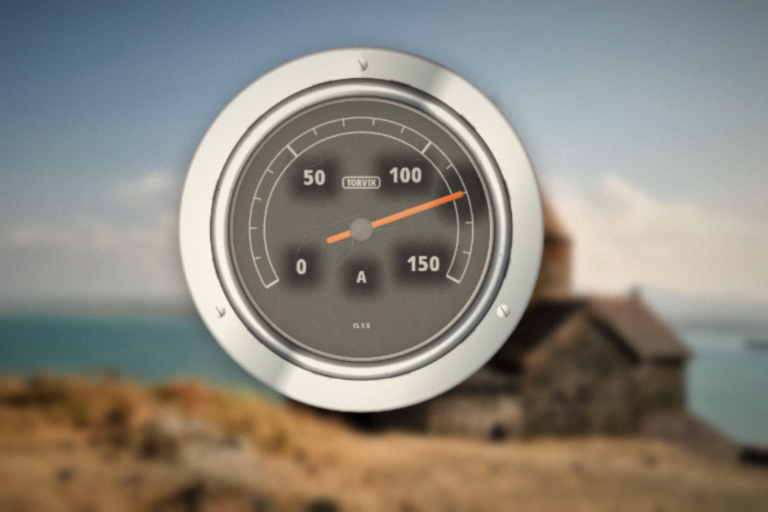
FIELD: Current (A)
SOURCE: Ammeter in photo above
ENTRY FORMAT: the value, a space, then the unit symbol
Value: 120 A
